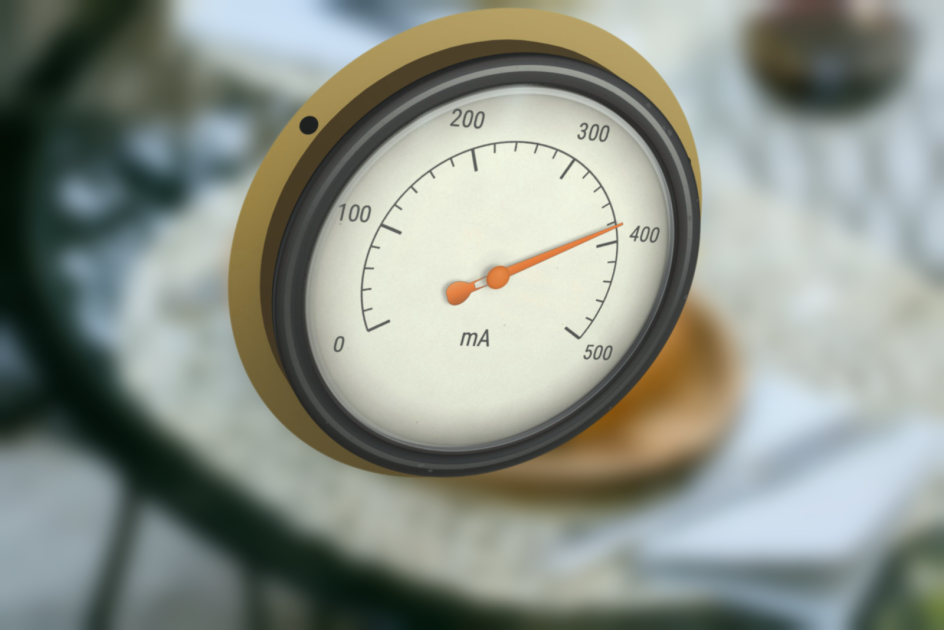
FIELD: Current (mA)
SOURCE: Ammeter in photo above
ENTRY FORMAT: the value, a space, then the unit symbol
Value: 380 mA
